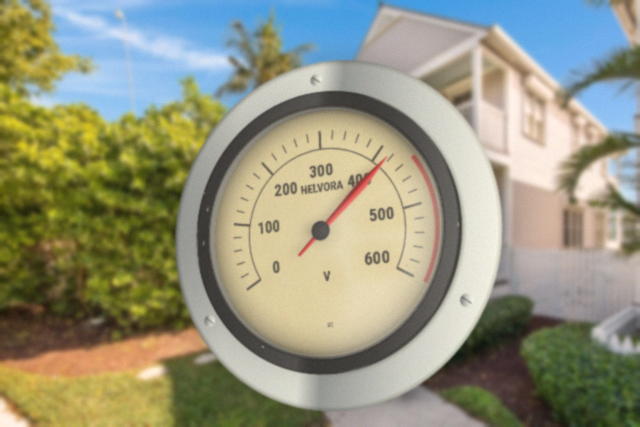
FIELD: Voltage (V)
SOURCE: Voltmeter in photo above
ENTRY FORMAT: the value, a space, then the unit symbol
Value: 420 V
